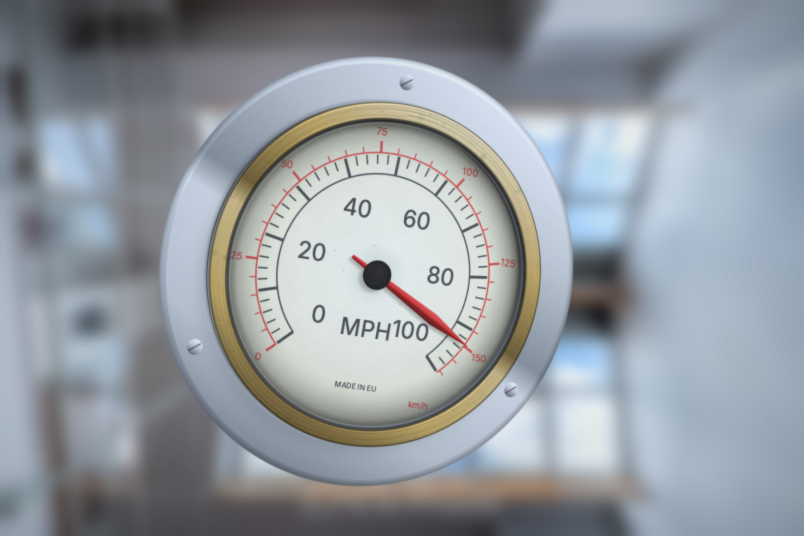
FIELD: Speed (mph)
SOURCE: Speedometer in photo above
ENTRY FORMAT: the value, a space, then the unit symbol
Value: 93 mph
